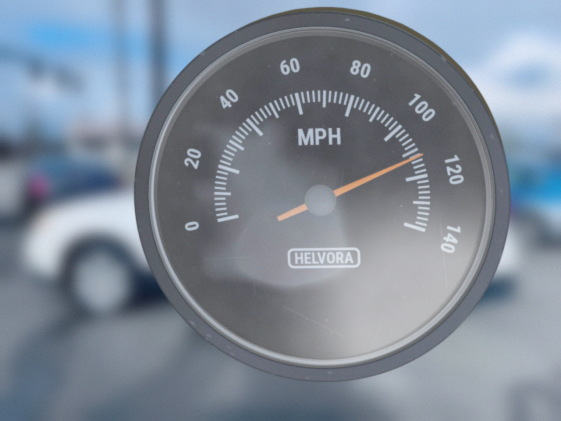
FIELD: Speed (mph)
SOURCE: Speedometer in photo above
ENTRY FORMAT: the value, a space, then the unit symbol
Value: 112 mph
